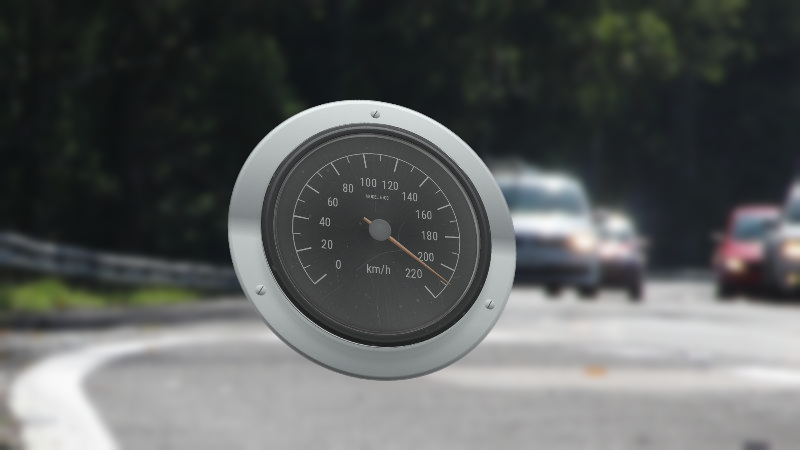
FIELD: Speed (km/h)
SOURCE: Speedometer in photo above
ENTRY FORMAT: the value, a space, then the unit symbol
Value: 210 km/h
